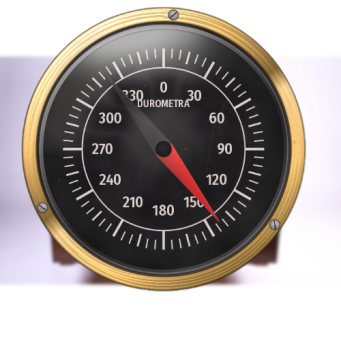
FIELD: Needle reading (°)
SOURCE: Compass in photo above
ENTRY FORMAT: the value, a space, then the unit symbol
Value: 142.5 °
